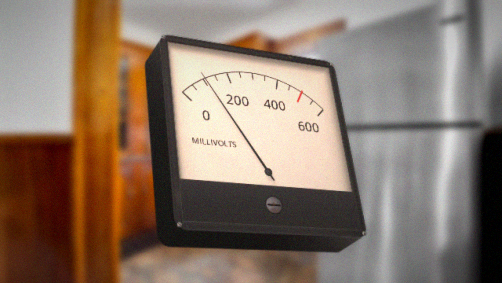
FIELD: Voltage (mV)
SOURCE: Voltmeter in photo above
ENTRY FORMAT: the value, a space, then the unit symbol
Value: 100 mV
